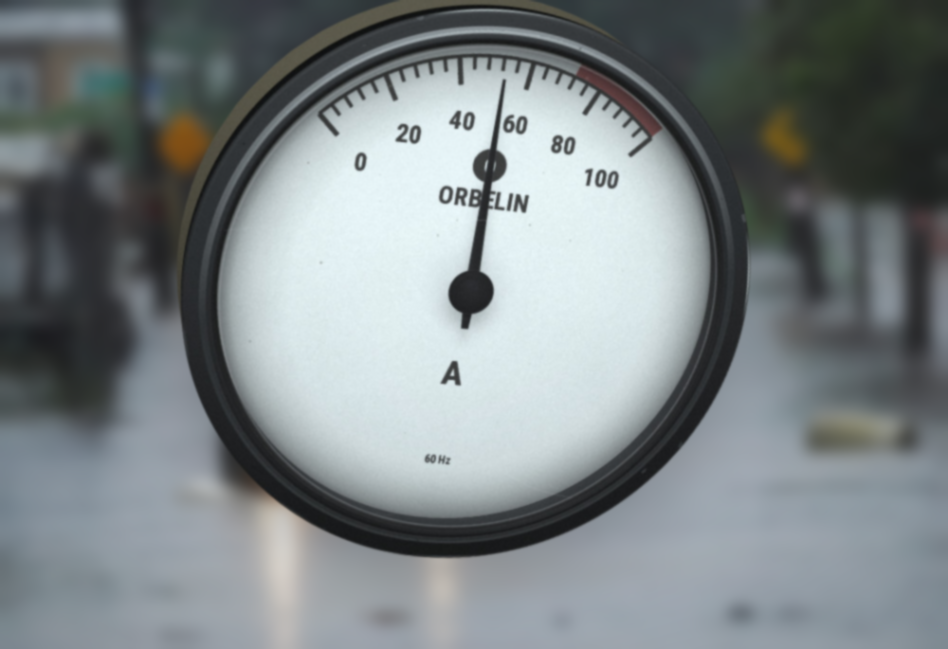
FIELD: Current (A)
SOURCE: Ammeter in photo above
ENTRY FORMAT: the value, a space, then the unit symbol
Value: 52 A
